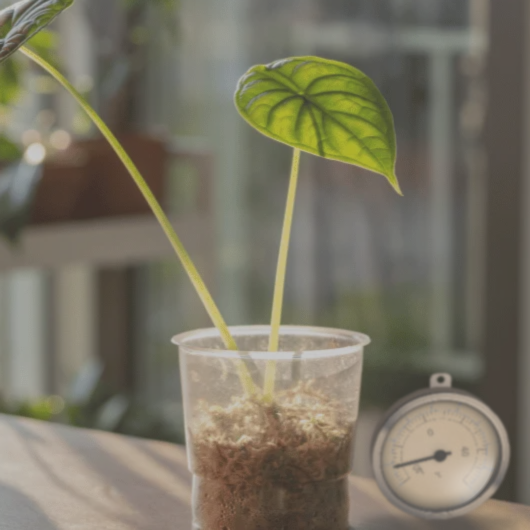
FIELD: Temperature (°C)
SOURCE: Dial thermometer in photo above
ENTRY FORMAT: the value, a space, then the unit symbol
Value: -30 °C
